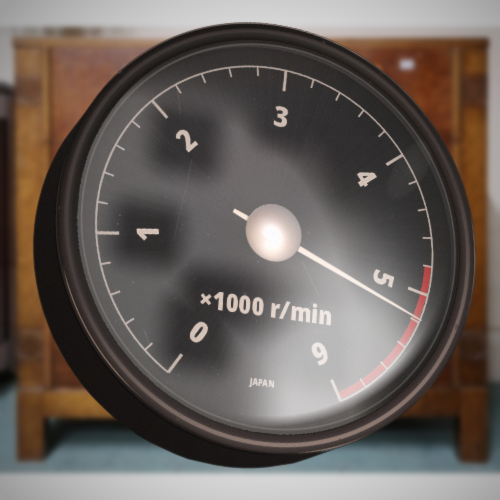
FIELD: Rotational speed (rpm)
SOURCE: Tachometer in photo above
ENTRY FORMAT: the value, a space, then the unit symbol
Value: 5200 rpm
